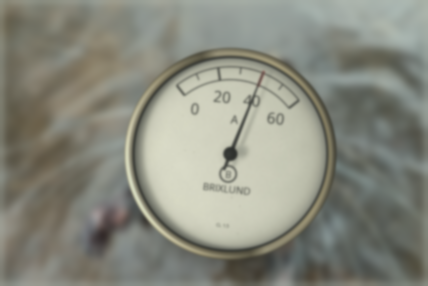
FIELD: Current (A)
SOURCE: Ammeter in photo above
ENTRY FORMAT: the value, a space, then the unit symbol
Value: 40 A
